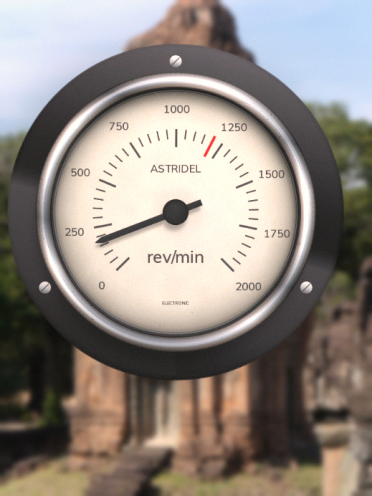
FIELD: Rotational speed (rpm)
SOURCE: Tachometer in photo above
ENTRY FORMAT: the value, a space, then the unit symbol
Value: 175 rpm
